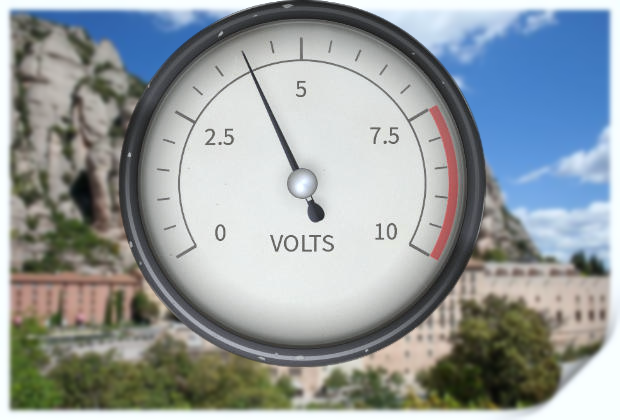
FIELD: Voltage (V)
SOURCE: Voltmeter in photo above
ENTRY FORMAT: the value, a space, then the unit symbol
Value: 4 V
